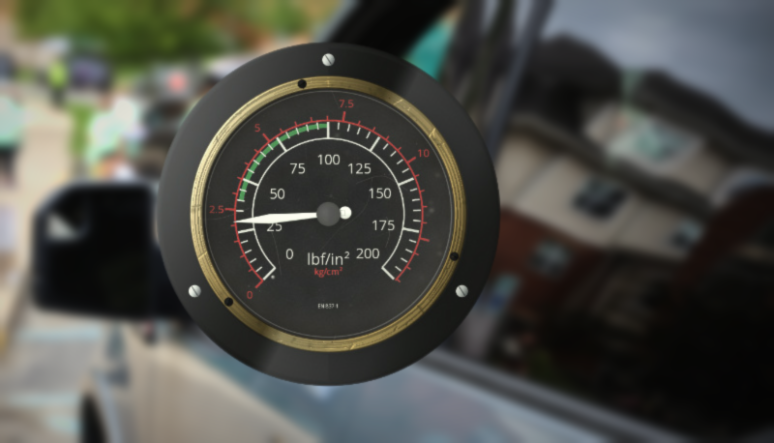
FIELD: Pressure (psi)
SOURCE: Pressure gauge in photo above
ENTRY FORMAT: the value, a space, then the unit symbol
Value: 30 psi
